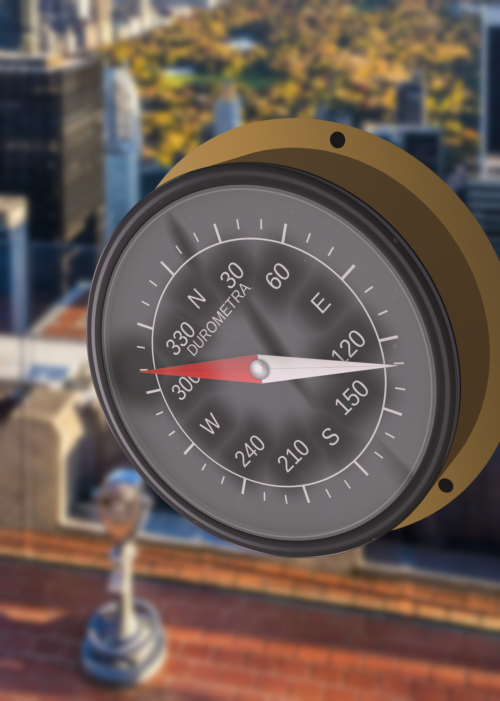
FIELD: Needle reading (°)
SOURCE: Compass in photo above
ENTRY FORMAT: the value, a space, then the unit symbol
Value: 310 °
